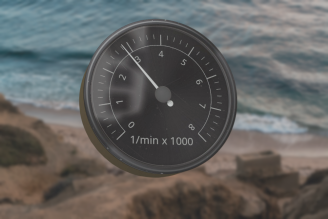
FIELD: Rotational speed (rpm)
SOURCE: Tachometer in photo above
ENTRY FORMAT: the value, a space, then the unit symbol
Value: 2800 rpm
